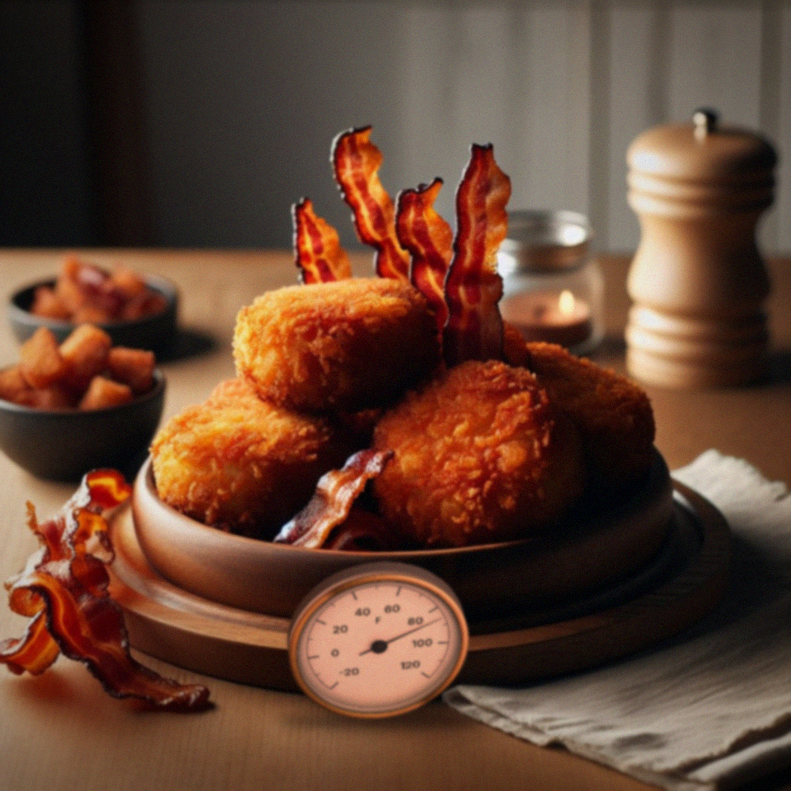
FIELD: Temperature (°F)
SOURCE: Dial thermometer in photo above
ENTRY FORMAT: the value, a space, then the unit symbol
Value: 85 °F
